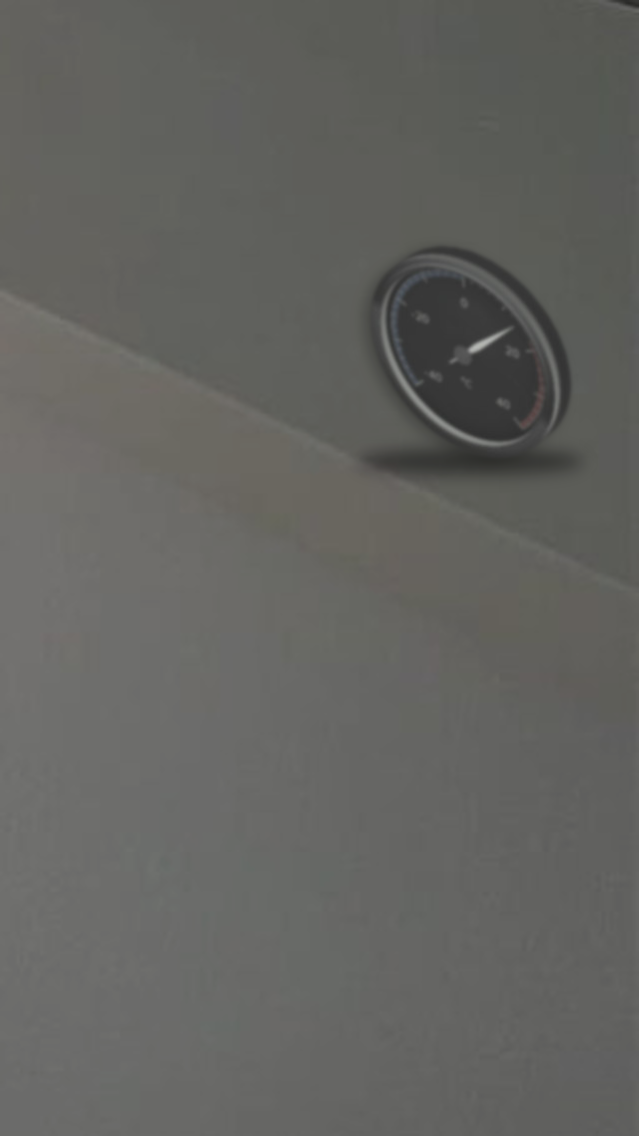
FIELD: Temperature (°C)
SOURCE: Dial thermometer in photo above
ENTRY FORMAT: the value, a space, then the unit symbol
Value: 14 °C
